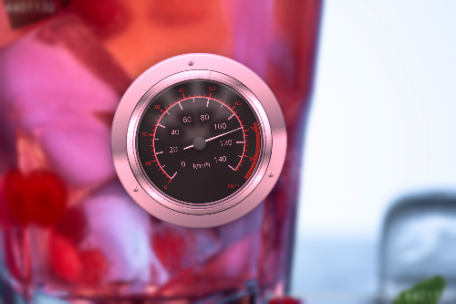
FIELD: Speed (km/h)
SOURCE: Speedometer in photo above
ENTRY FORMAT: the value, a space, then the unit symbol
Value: 110 km/h
